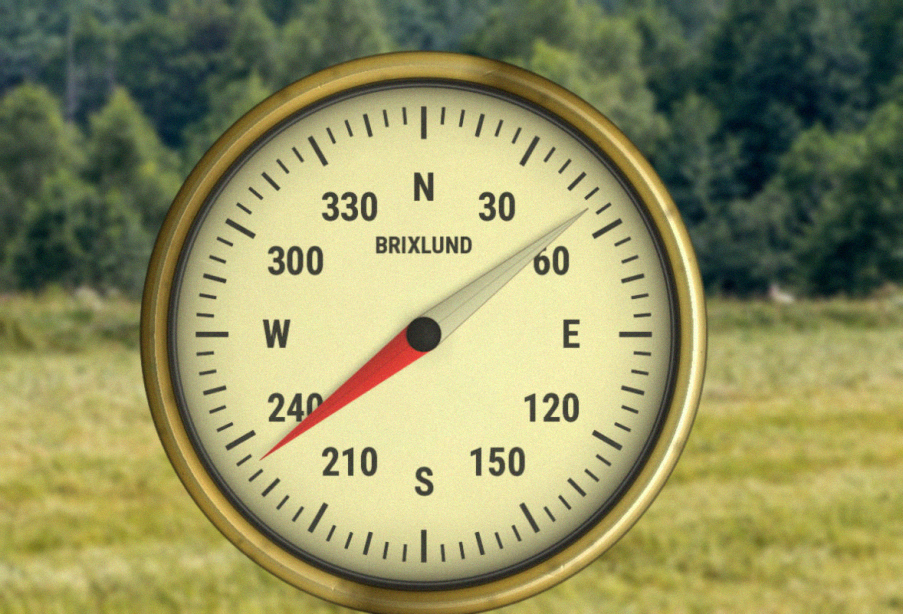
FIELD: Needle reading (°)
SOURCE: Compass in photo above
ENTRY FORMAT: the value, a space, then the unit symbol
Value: 232.5 °
